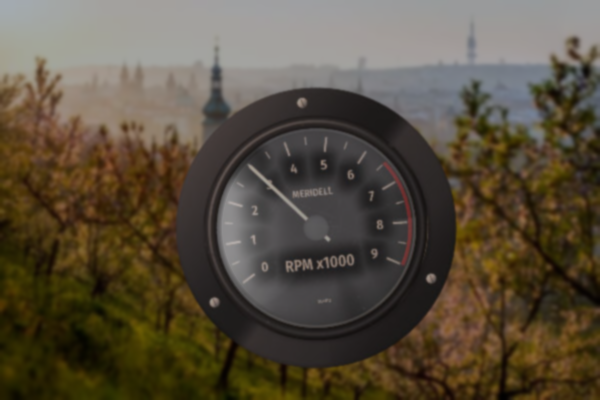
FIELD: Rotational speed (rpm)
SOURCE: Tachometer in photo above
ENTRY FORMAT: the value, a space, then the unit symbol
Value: 3000 rpm
